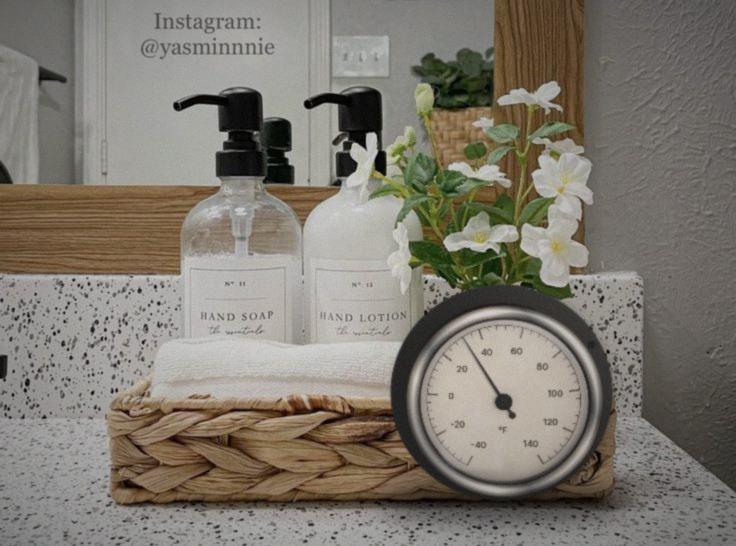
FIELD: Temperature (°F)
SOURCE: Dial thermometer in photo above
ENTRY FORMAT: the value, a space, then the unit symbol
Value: 32 °F
